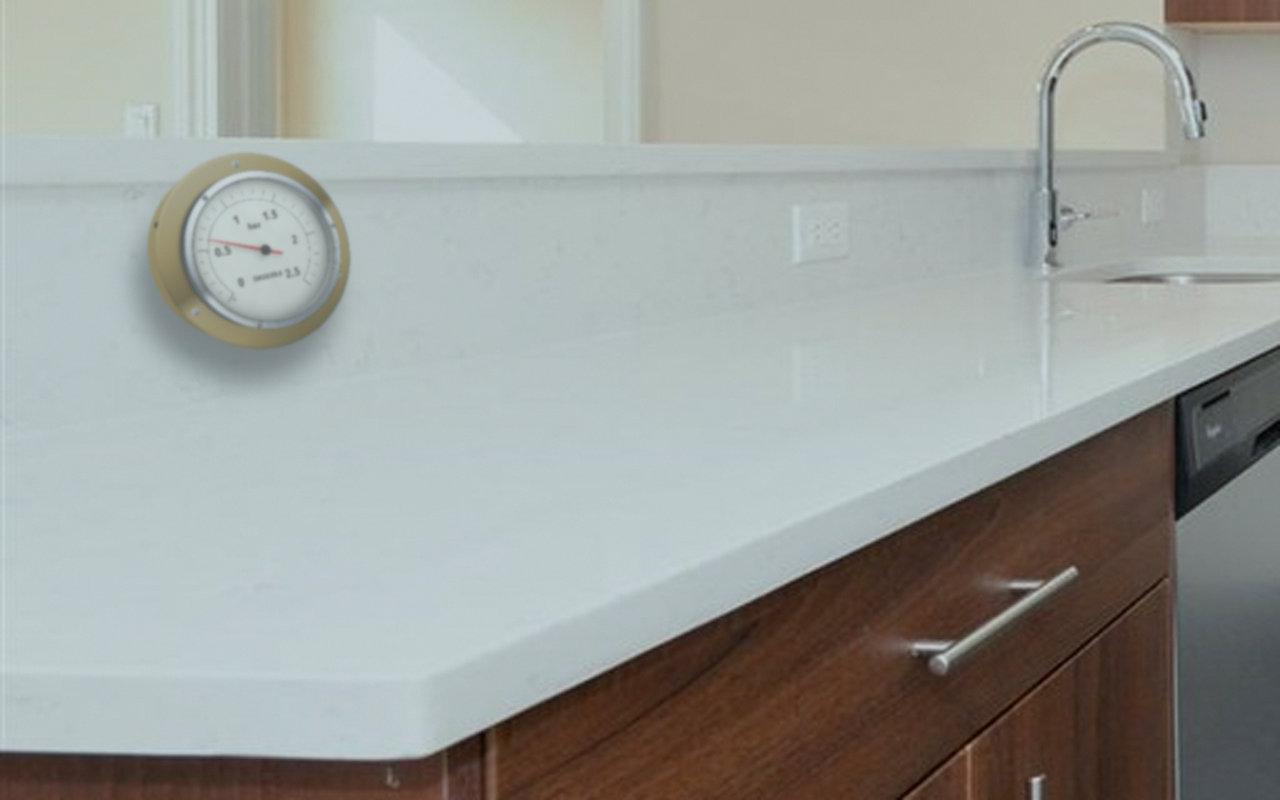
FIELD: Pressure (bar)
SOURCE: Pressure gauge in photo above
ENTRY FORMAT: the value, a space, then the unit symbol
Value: 0.6 bar
